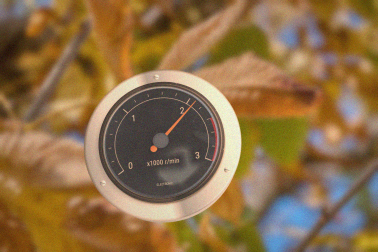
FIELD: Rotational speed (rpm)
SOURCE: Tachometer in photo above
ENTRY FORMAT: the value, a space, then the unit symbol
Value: 2100 rpm
